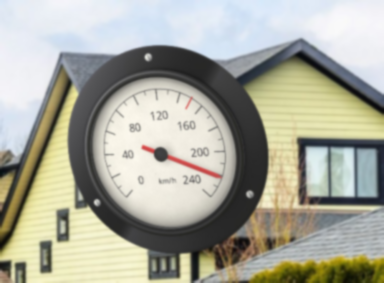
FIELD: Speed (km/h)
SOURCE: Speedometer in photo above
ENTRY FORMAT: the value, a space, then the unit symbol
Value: 220 km/h
